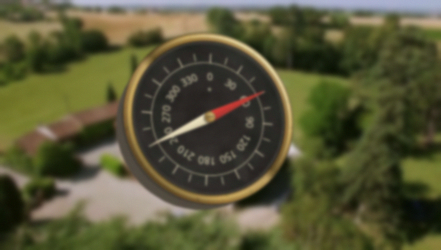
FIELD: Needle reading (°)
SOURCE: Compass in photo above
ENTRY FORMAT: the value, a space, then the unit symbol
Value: 60 °
